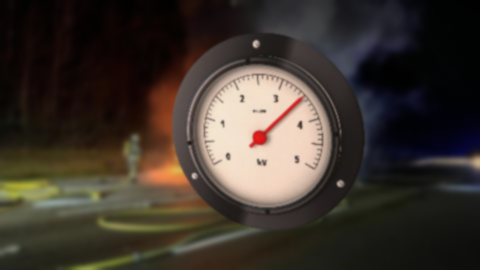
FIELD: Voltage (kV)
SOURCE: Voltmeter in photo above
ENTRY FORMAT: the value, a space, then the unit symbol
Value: 3.5 kV
